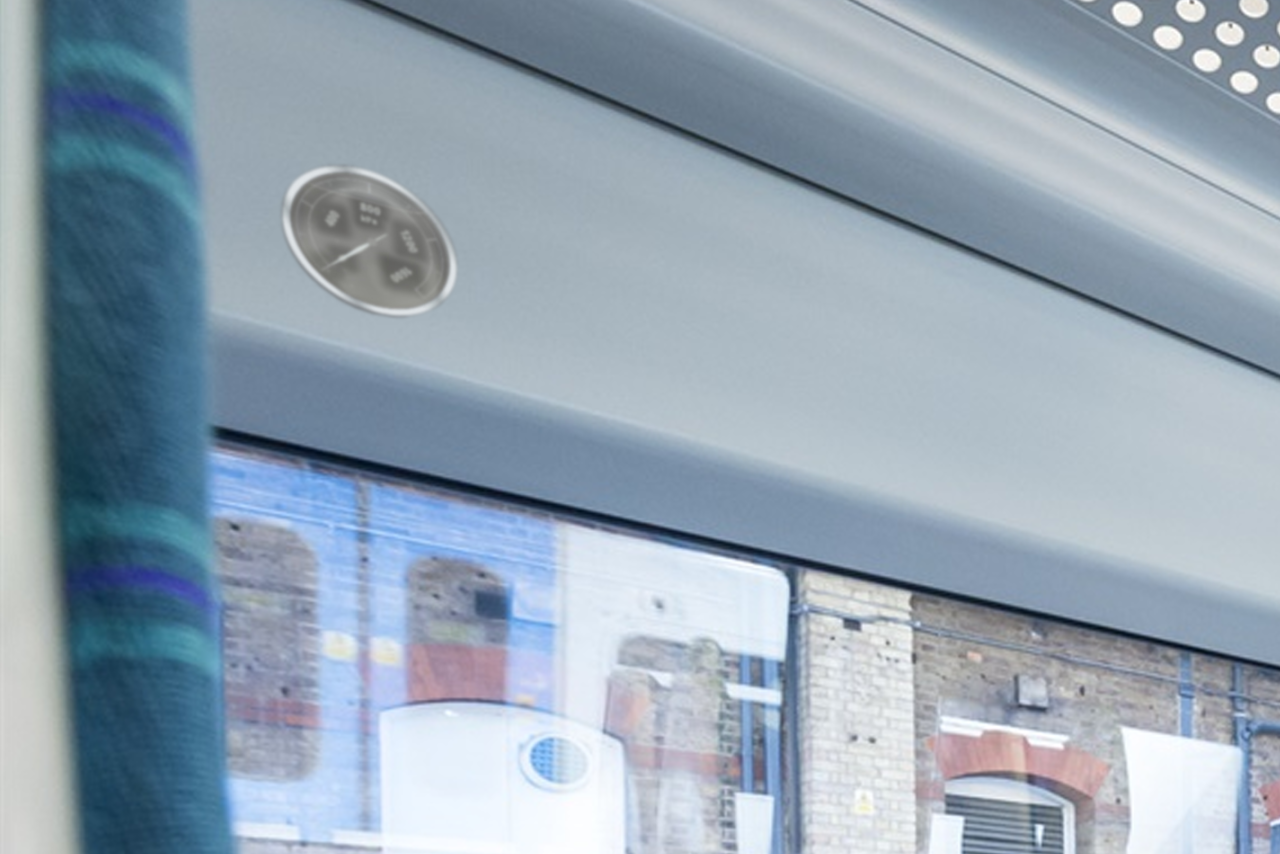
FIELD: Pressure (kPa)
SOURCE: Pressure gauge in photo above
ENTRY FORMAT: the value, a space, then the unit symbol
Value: 0 kPa
